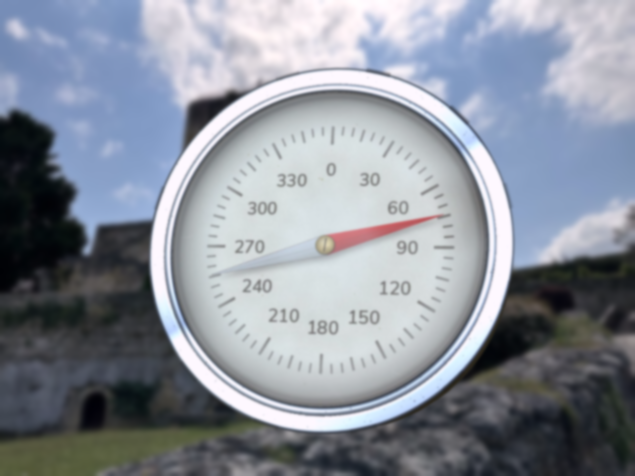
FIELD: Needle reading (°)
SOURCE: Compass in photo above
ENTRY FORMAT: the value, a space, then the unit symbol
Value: 75 °
